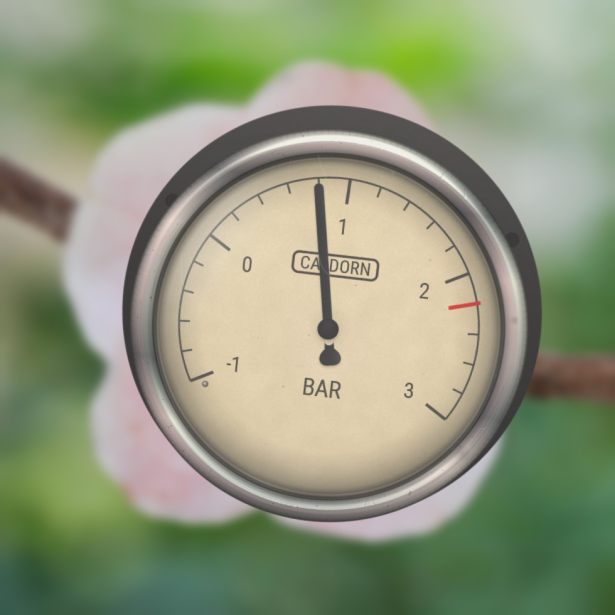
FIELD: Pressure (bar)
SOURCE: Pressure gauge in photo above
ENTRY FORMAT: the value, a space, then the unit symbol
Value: 0.8 bar
